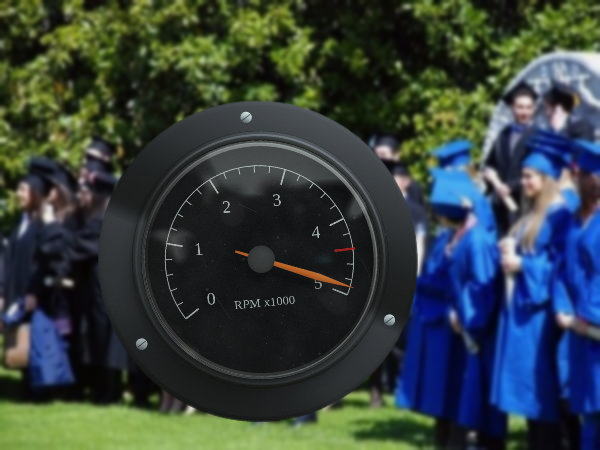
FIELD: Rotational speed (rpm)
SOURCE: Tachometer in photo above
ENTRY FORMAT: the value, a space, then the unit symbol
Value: 4900 rpm
